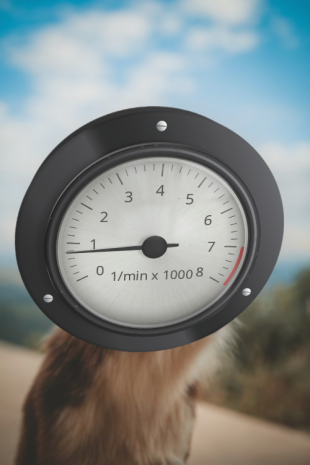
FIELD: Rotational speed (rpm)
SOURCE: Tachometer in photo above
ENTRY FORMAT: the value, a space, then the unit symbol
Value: 800 rpm
